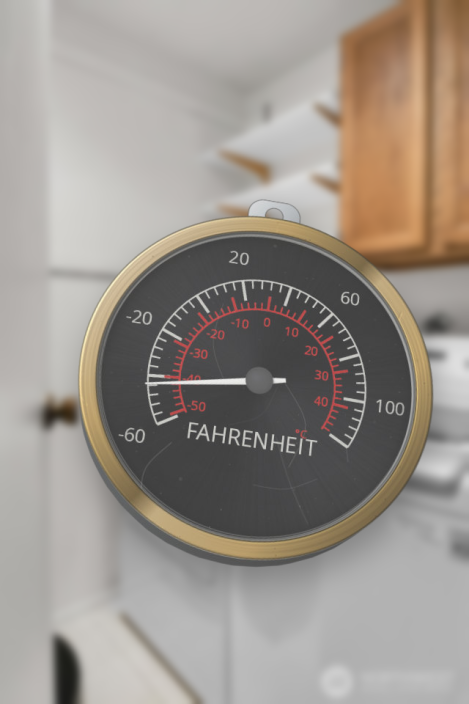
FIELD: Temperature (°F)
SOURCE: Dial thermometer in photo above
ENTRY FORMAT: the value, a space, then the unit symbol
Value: -44 °F
